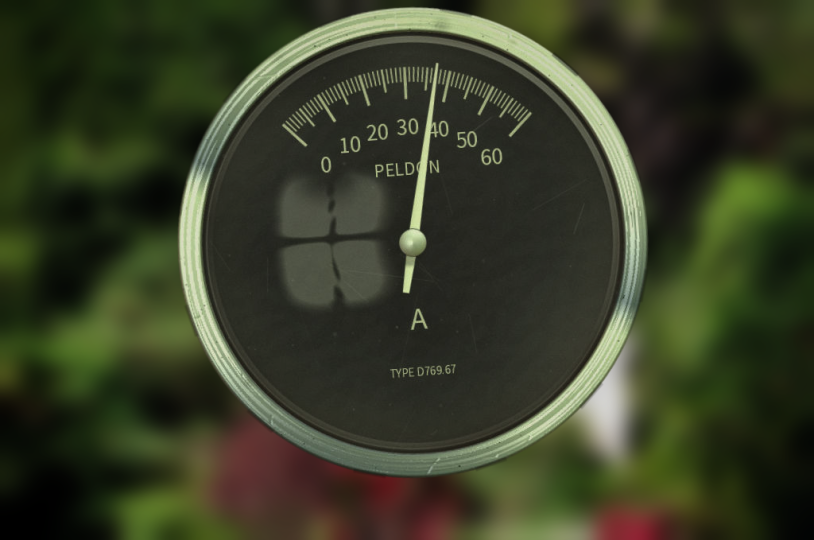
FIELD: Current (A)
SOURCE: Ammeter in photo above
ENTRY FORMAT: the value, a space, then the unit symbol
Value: 37 A
